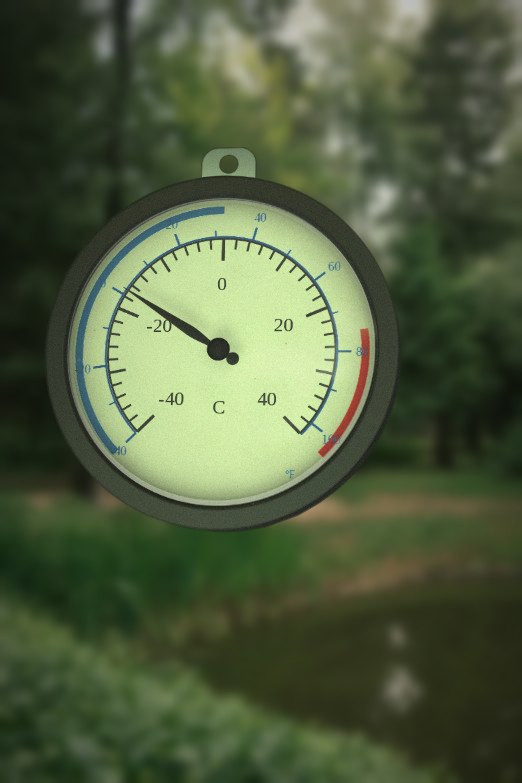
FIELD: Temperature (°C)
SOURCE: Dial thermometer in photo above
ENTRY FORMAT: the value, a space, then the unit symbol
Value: -17 °C
